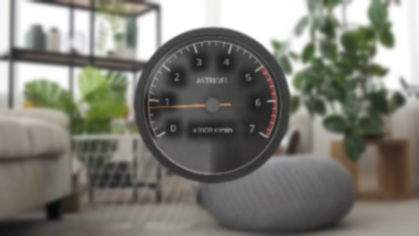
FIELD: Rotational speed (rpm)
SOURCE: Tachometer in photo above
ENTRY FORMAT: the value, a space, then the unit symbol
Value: 800 rpm
